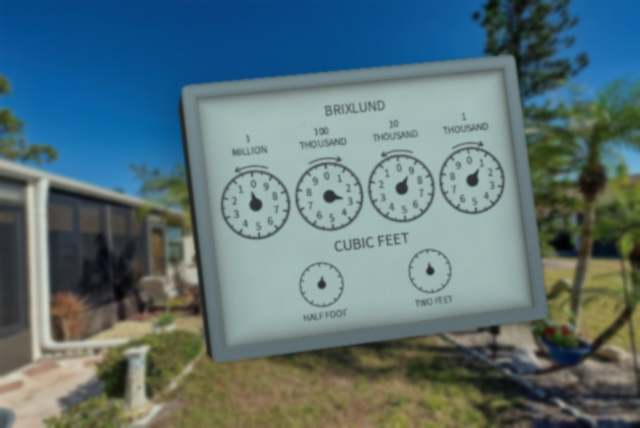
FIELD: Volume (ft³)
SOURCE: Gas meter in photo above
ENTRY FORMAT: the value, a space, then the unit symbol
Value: 29100 ft³
